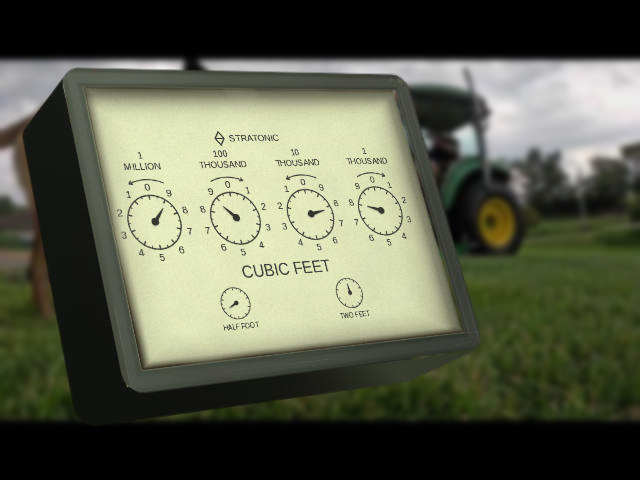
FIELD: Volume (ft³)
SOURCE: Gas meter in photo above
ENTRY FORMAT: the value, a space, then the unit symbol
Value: 887800 ft³
